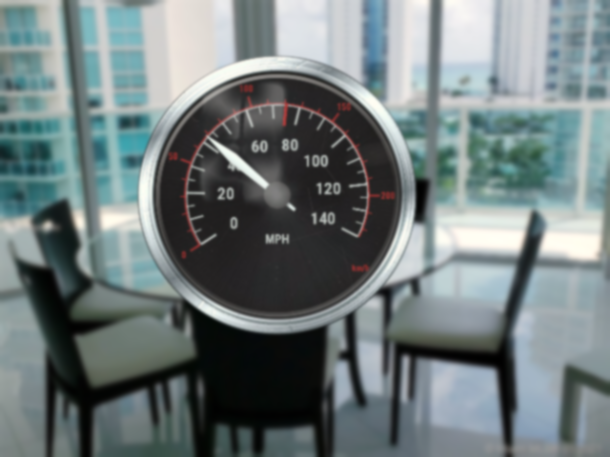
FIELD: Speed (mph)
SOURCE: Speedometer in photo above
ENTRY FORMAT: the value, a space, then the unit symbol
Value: 42.5 mph
